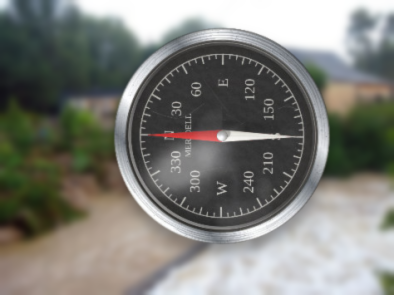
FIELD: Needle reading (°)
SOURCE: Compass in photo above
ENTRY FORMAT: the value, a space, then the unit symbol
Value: 0 °
